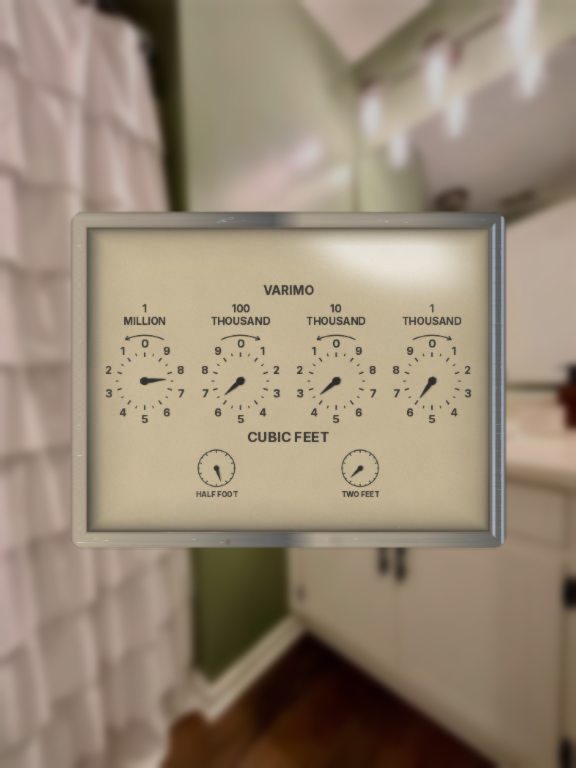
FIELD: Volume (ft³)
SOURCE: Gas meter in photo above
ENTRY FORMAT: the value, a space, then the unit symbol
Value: 763600 ft³
